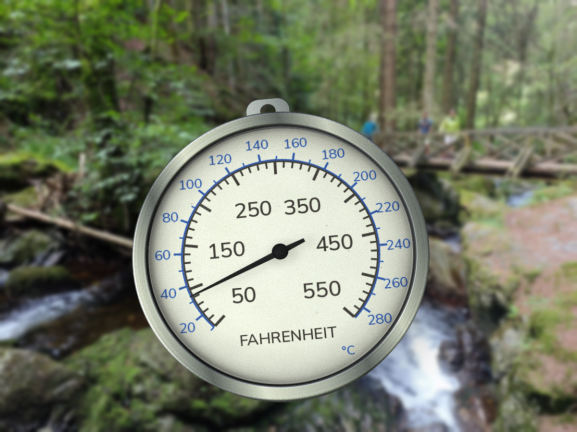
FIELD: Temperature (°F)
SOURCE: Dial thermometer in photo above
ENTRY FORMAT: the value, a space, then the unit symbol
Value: 90 °F
